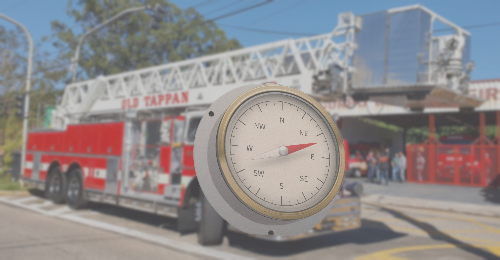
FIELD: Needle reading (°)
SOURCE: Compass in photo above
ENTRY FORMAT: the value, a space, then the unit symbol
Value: 70 °
